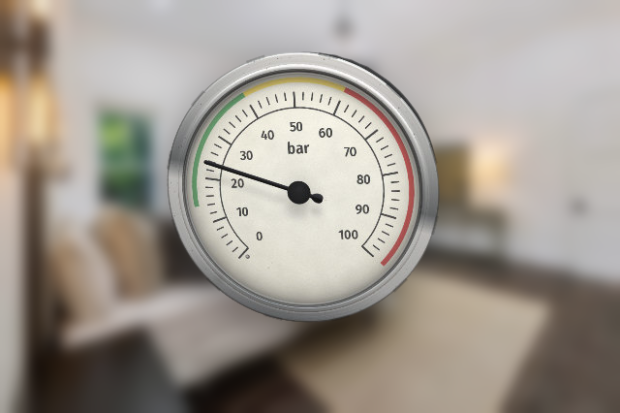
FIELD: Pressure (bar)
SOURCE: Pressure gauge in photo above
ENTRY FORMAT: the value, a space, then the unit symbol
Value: 24 bar
